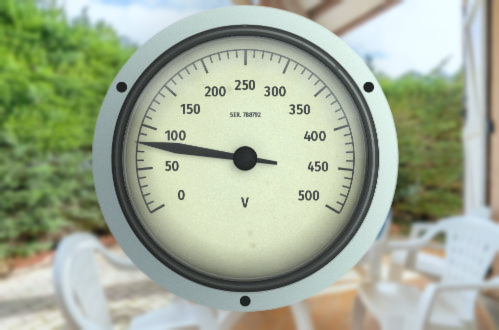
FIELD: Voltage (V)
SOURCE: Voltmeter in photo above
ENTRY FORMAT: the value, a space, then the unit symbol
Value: 80 V
